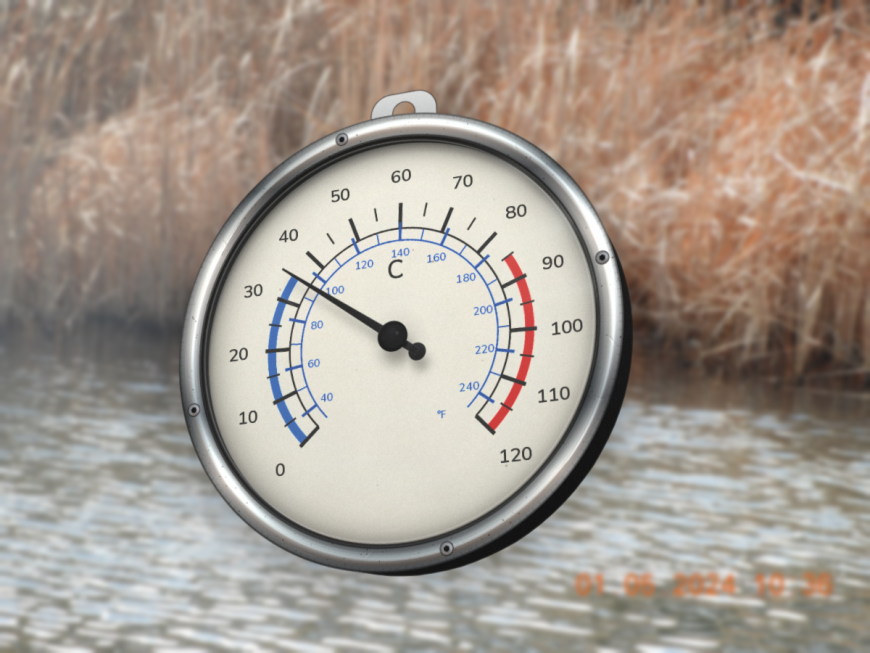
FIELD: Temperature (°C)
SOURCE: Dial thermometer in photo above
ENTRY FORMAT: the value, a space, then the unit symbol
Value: 35 °C
